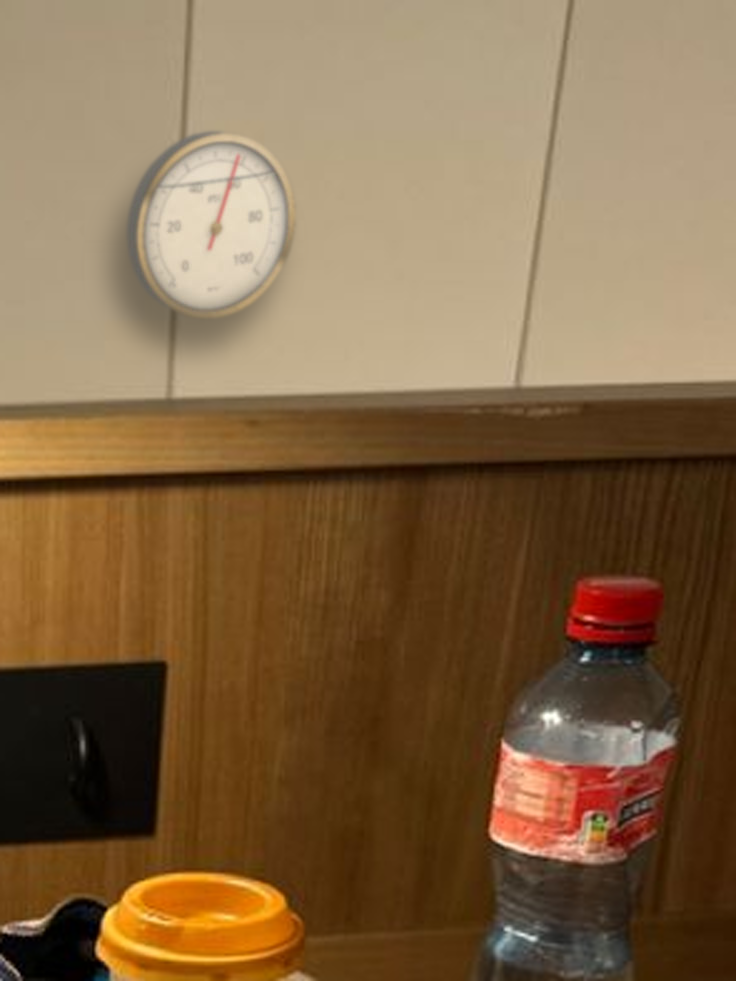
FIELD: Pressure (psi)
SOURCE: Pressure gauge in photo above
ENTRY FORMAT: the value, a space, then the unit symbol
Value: 57.5 psi
